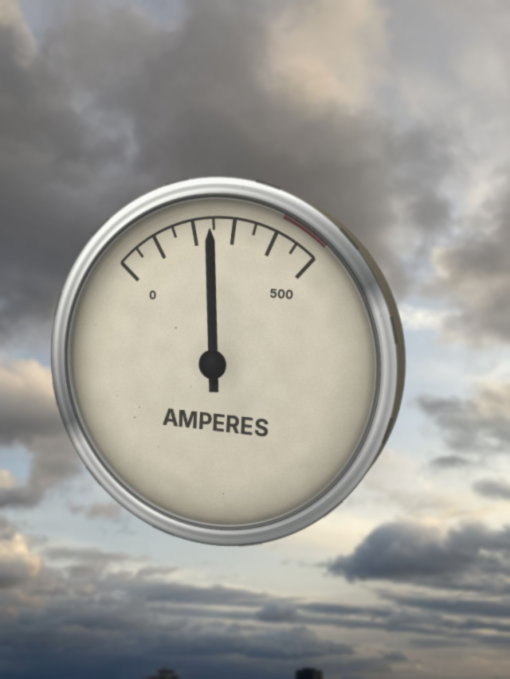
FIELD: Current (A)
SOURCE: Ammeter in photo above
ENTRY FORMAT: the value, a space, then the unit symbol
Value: 250 A
